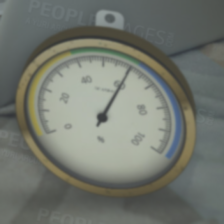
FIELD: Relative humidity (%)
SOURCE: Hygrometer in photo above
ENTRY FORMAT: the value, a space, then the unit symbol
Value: 60 %
